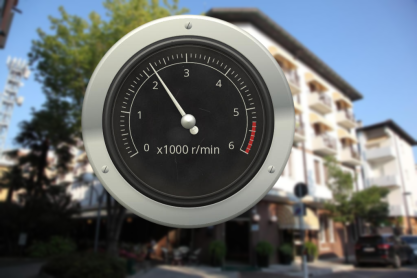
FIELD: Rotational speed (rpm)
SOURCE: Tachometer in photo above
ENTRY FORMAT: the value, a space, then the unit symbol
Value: 2200 rpm
